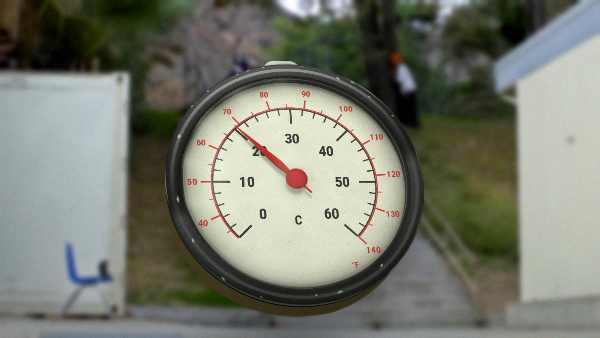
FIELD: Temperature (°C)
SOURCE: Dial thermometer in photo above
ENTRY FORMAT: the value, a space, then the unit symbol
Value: 20 °C
